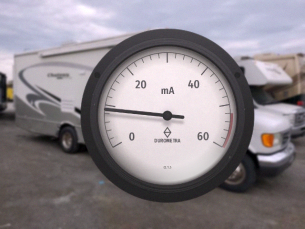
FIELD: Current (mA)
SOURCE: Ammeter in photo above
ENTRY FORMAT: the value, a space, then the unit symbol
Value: 9 mA
